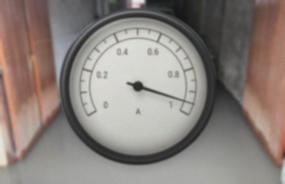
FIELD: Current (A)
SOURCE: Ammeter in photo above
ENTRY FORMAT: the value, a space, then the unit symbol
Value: 0.95 A
